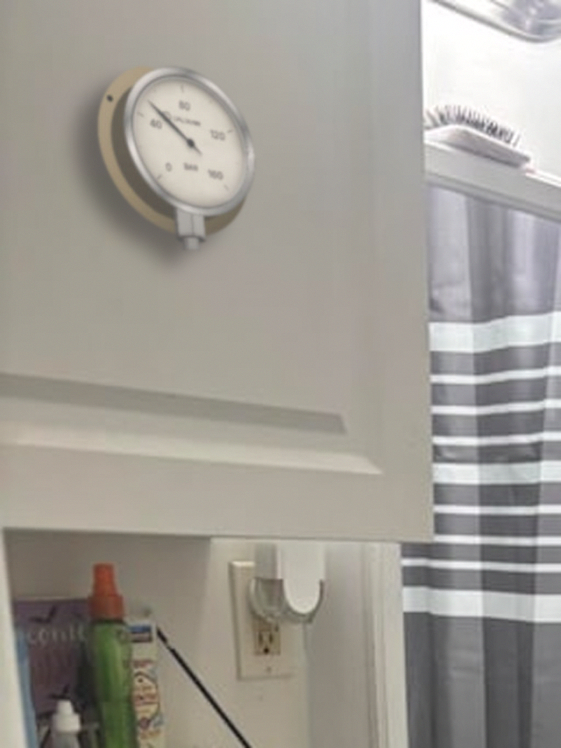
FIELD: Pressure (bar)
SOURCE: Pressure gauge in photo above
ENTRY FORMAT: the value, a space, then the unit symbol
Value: 50 bar
